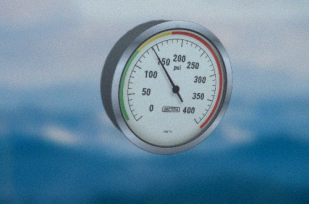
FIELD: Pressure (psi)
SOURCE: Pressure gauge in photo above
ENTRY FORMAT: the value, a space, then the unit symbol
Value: 140 psi
